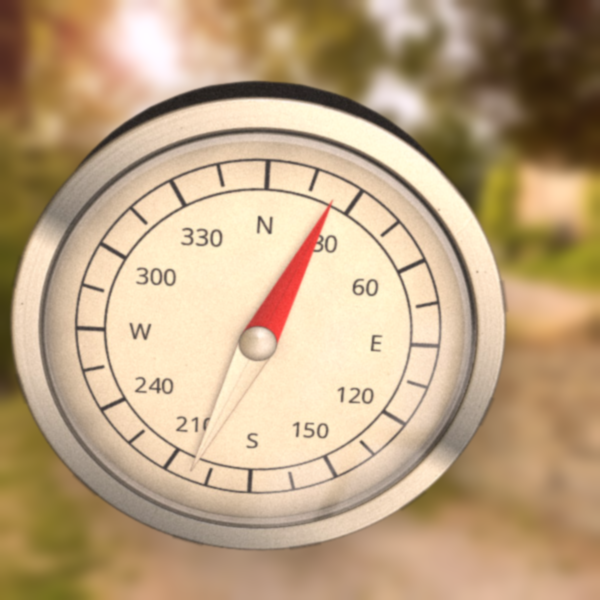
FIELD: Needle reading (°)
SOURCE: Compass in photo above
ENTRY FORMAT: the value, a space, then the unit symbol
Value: 22.5 °
